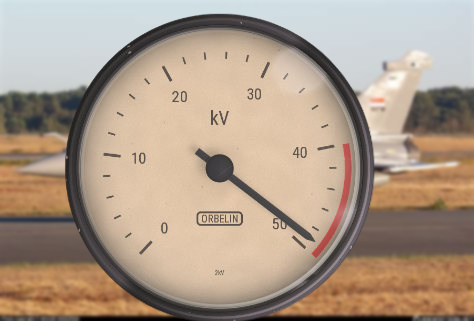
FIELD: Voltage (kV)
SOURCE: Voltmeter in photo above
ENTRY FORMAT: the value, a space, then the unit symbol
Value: 49 kV
